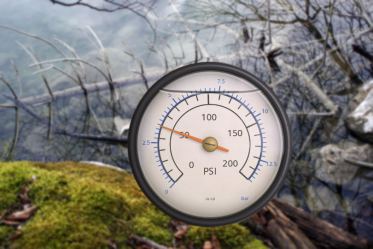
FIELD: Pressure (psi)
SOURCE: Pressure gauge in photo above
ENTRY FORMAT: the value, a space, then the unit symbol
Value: 50 psi
